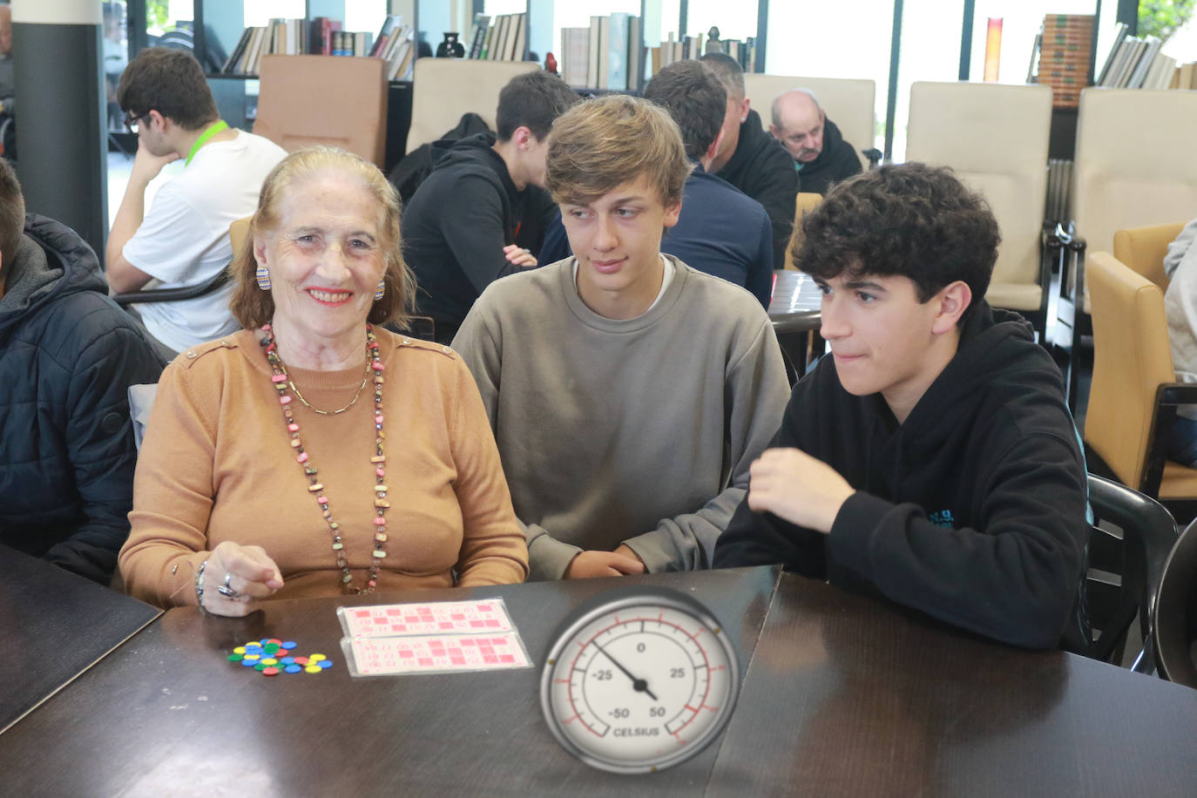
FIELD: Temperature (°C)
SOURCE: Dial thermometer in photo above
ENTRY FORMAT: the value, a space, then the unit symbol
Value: -15 °C
